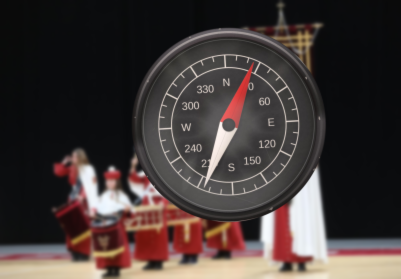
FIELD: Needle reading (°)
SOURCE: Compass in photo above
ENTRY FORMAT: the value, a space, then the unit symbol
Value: 25 °
